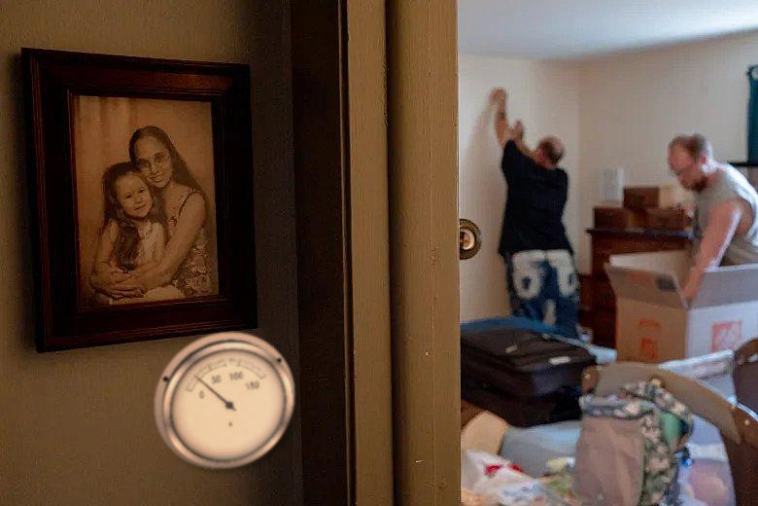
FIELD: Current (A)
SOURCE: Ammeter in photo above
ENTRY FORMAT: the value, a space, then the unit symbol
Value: 25 A
